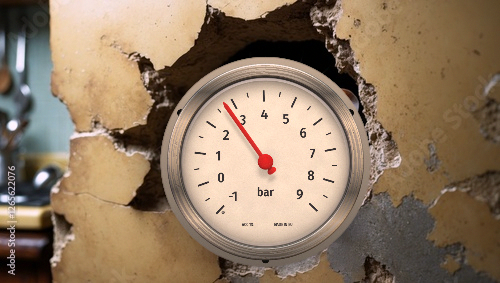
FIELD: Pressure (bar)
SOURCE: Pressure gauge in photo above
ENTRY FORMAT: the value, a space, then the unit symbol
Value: 2.75 bar
